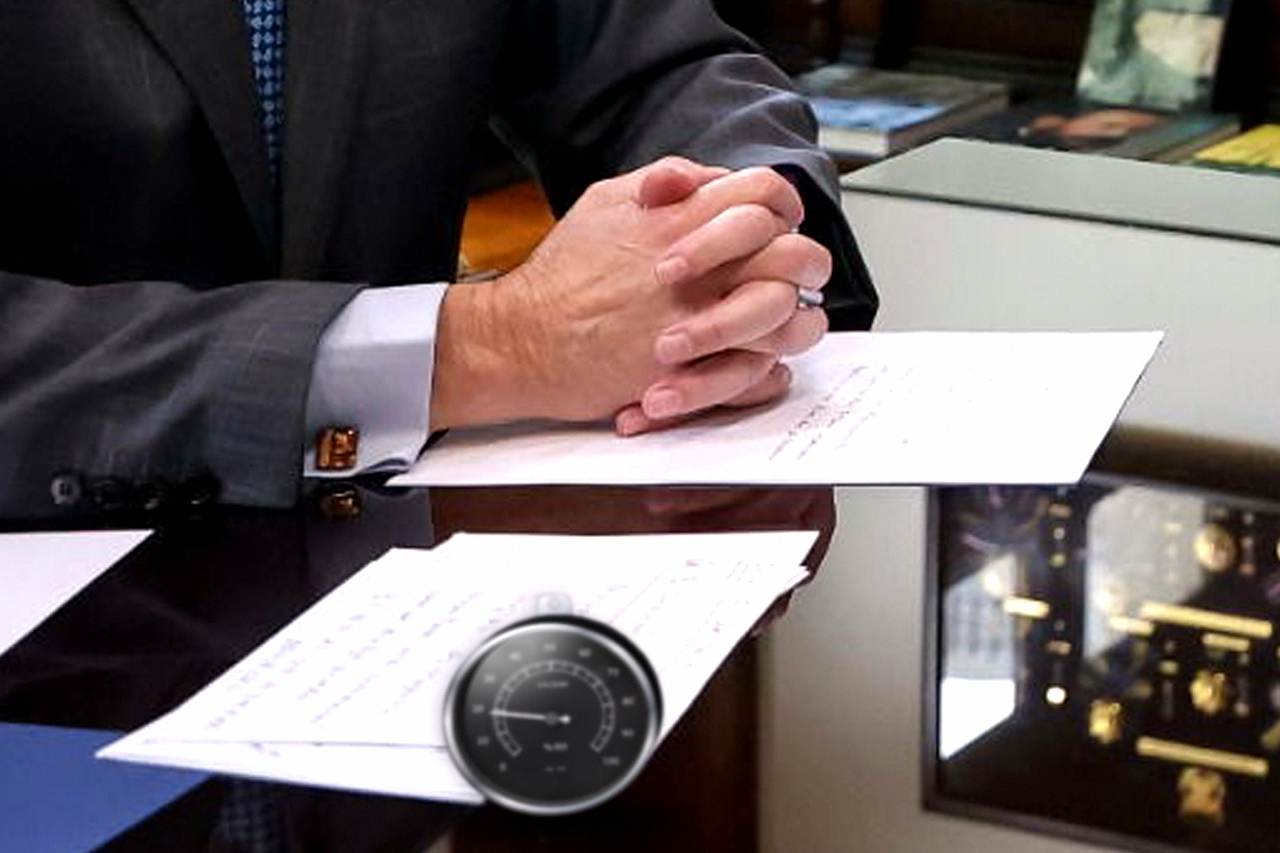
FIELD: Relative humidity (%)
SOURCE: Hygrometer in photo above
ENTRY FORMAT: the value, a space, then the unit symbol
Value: 20 %
